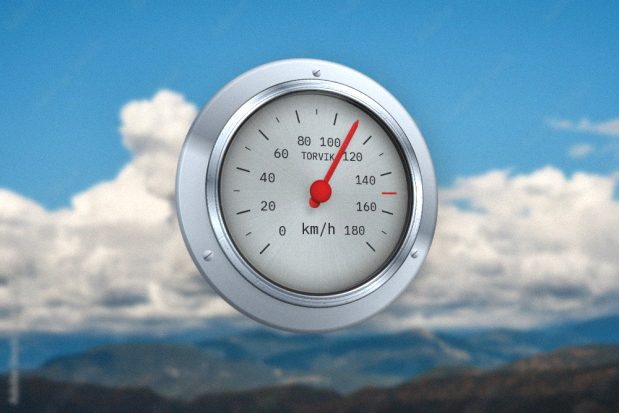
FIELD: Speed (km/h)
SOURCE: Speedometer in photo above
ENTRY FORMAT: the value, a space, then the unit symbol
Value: 110 km/h
